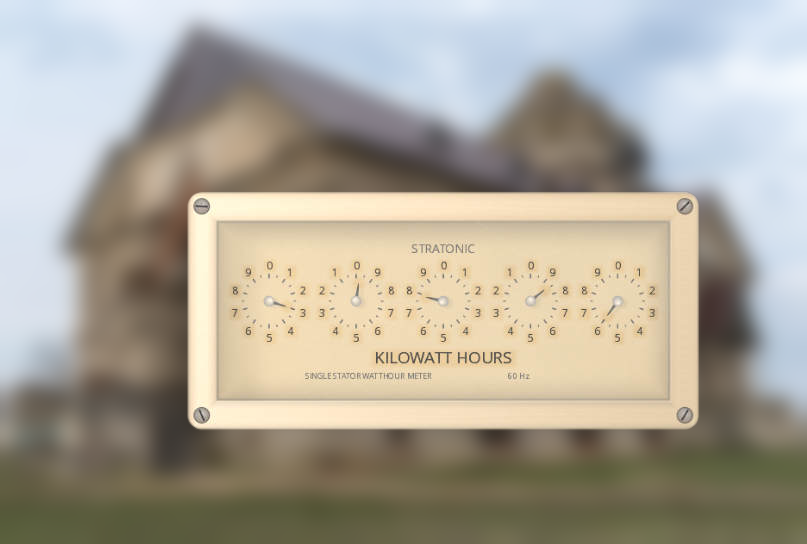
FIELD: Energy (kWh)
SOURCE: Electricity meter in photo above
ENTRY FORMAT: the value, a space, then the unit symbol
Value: 29786 kWh
